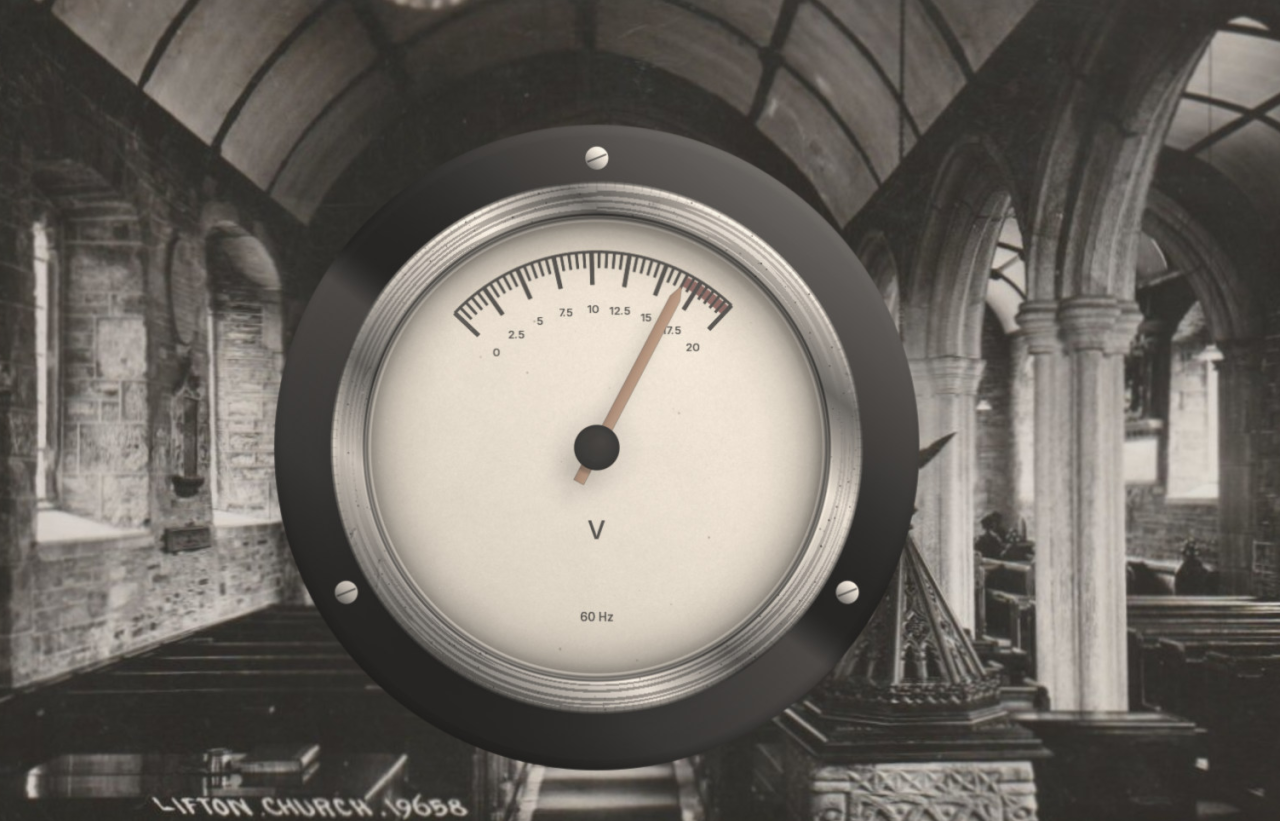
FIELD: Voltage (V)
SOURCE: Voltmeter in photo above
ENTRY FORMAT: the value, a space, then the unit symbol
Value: 16.5 V
